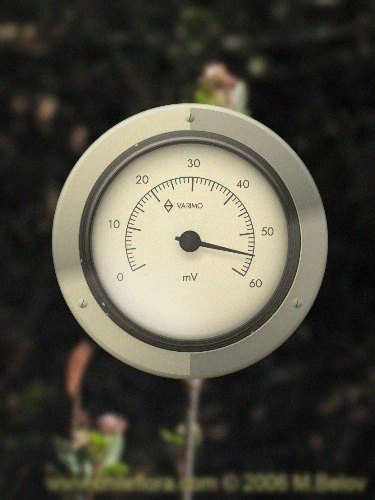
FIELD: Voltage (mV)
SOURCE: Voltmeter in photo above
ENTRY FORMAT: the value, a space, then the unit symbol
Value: 55 mV
